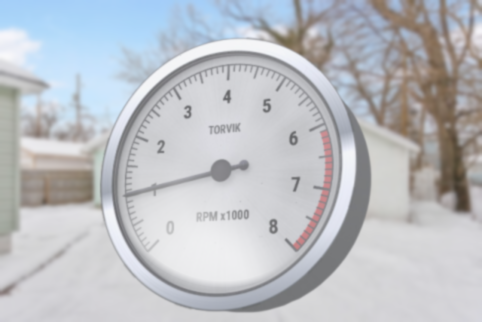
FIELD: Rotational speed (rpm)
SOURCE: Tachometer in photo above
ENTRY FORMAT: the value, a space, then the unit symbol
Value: 1000 rpm
